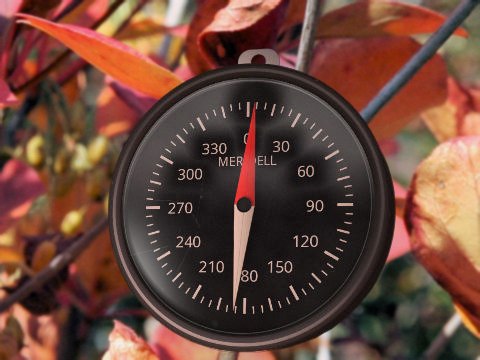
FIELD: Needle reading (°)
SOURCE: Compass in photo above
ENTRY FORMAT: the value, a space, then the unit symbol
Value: 5 °
